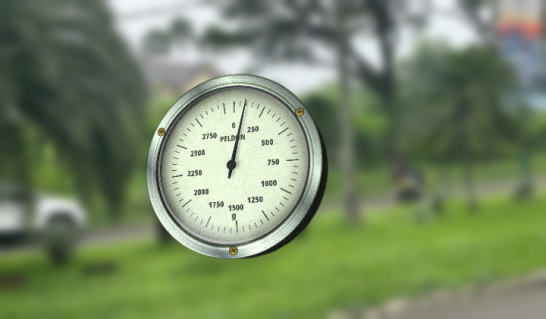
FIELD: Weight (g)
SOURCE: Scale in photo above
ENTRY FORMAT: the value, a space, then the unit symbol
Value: 100 g
